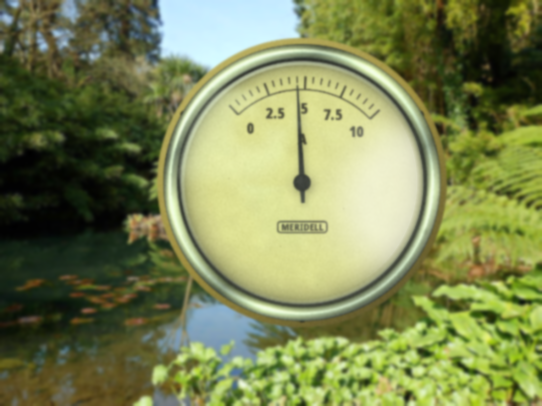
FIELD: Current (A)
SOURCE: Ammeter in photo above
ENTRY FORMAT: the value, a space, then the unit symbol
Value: 4.5 A
